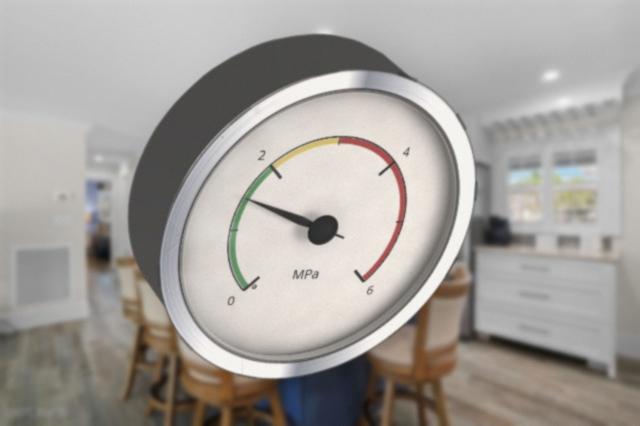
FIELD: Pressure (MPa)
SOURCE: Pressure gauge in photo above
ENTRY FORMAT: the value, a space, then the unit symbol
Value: 1.5 MPa
